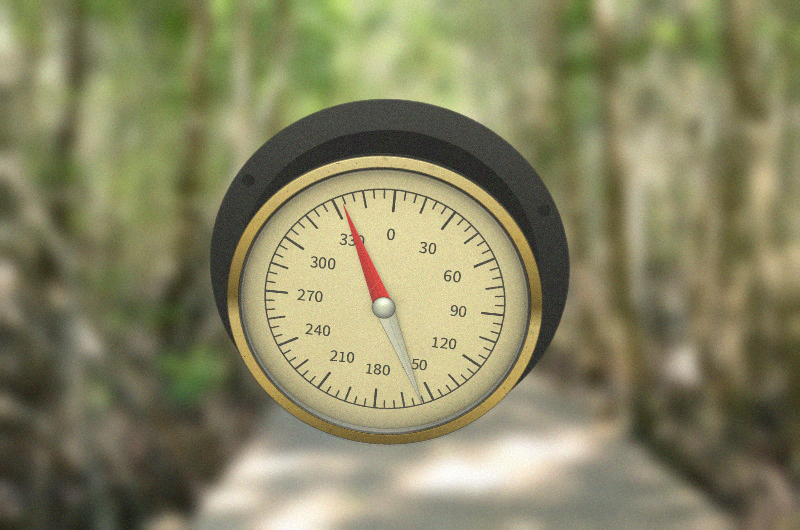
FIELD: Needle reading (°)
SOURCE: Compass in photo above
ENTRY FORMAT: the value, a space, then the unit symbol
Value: 335 °
